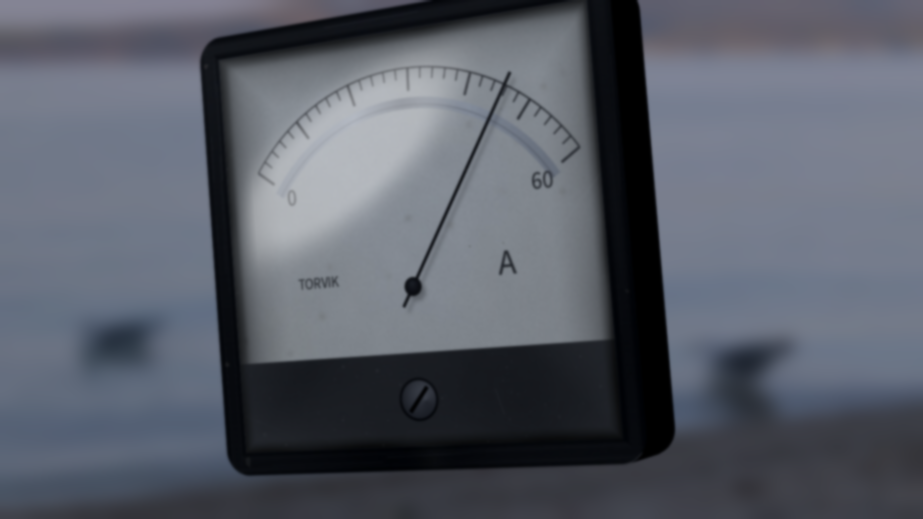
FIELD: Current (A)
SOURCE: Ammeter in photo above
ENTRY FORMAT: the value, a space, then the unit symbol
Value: 46 A
